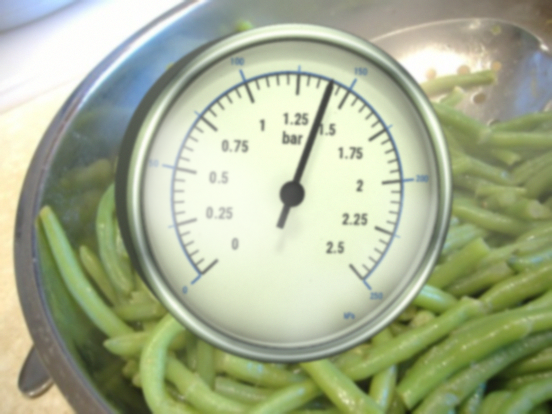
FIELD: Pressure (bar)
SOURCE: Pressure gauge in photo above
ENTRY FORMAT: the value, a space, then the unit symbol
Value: 1.4 bar
